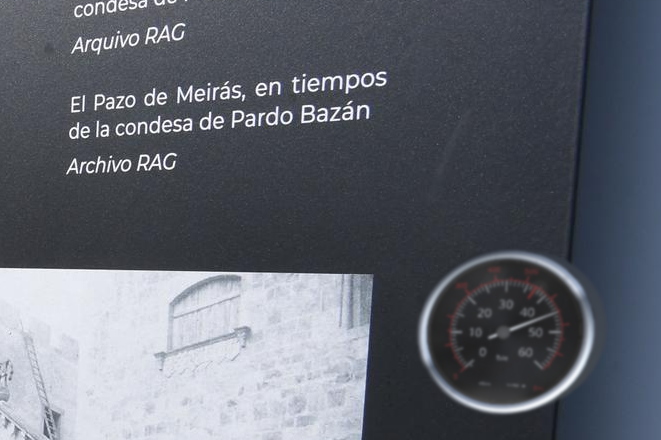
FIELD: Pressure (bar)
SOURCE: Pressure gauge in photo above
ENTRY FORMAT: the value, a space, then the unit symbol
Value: 45 bar
